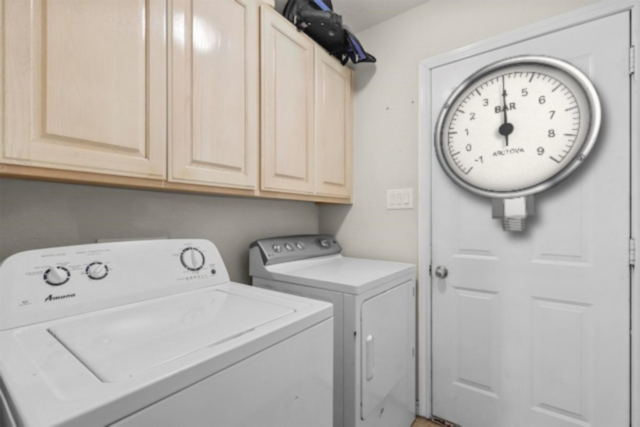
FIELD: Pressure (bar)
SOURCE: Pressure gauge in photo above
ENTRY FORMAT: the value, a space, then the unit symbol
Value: 4 bar
